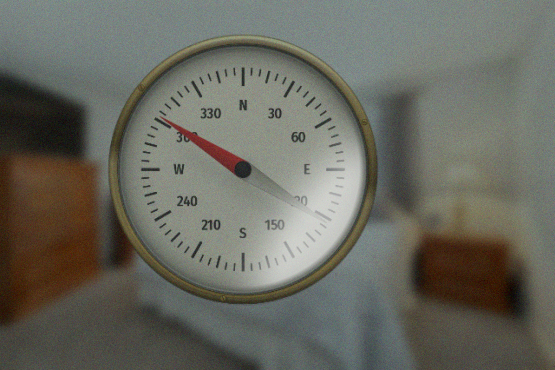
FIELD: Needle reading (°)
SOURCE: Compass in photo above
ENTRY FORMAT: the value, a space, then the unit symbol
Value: 302.5 °
